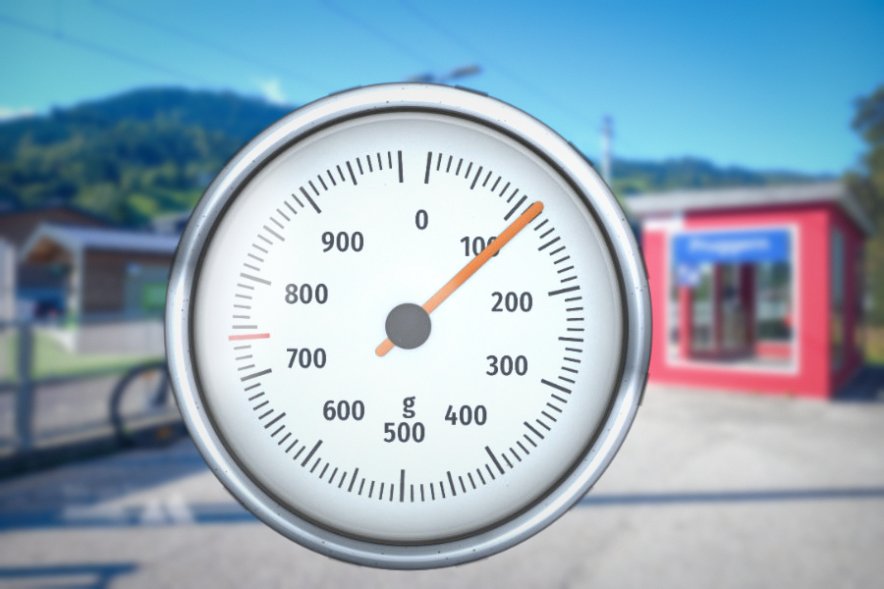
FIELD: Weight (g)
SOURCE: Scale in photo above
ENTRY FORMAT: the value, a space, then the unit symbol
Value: 115 g
